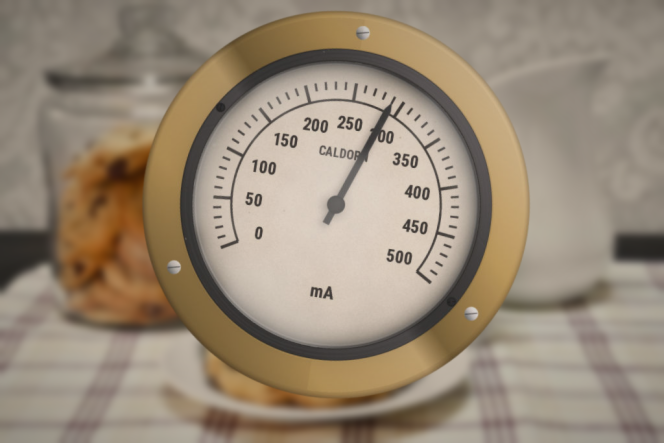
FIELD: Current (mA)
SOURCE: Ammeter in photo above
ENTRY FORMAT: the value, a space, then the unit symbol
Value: 290 mA
